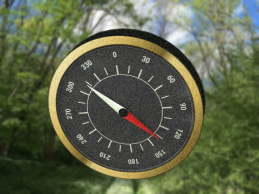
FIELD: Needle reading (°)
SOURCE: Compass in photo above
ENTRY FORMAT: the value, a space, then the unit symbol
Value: 135 °
